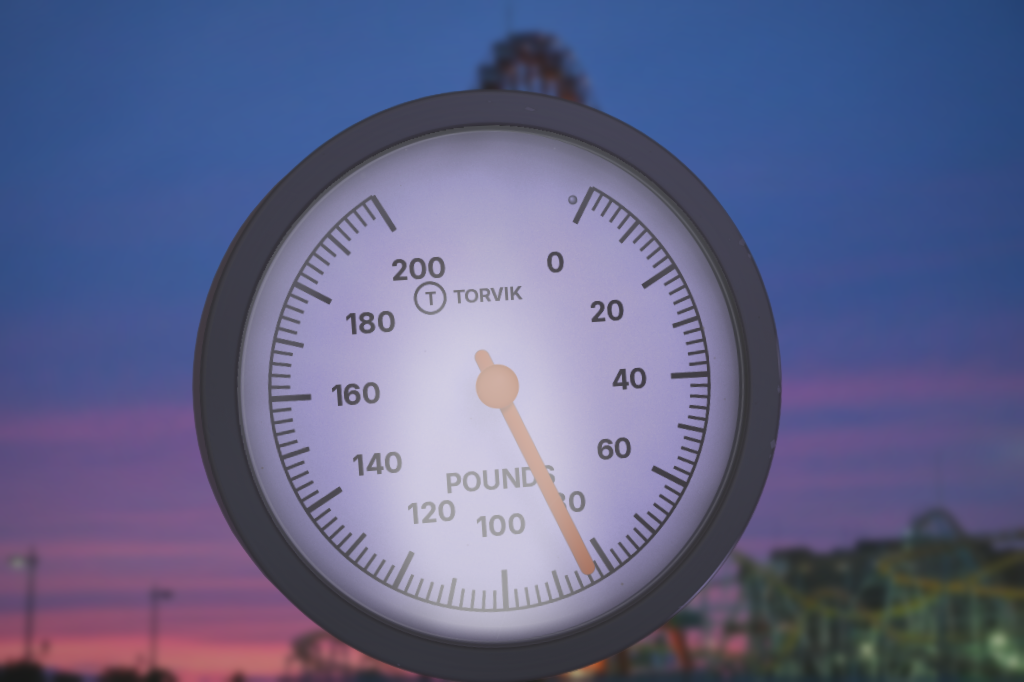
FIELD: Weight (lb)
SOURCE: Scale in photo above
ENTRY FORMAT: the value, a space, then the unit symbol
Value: 84 lb
